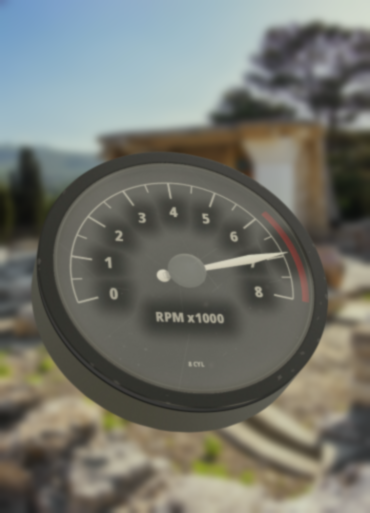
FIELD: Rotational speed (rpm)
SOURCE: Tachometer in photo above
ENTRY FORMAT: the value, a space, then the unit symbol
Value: 7000 rpm
